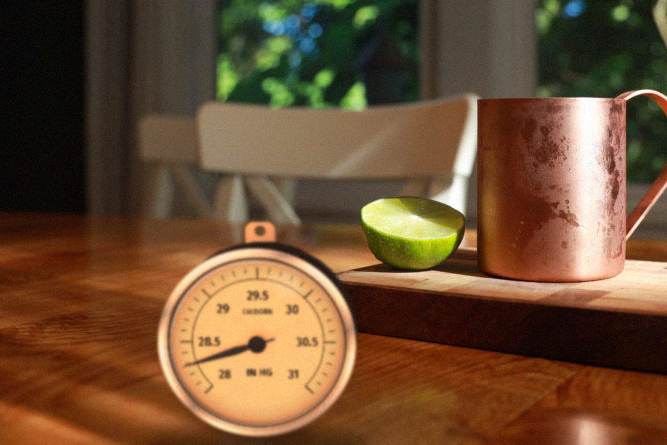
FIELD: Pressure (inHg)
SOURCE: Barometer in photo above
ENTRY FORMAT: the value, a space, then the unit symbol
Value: 28.3 inHg
